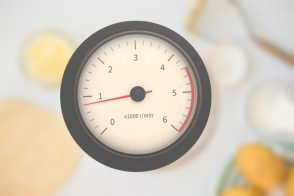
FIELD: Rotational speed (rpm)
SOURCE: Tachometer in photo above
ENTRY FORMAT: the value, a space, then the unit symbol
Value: 800 rpm
